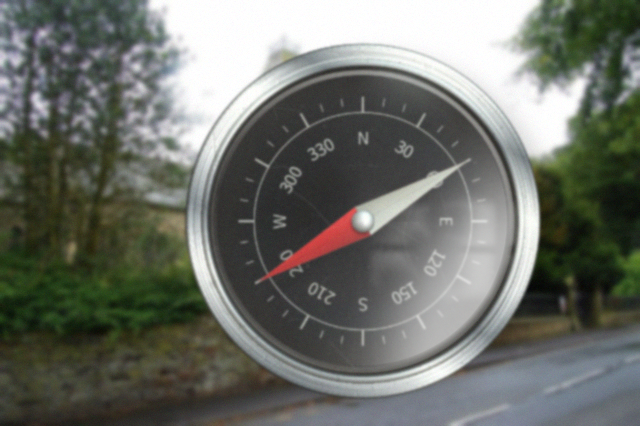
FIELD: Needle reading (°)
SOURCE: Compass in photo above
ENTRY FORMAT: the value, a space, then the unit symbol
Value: 240 °
